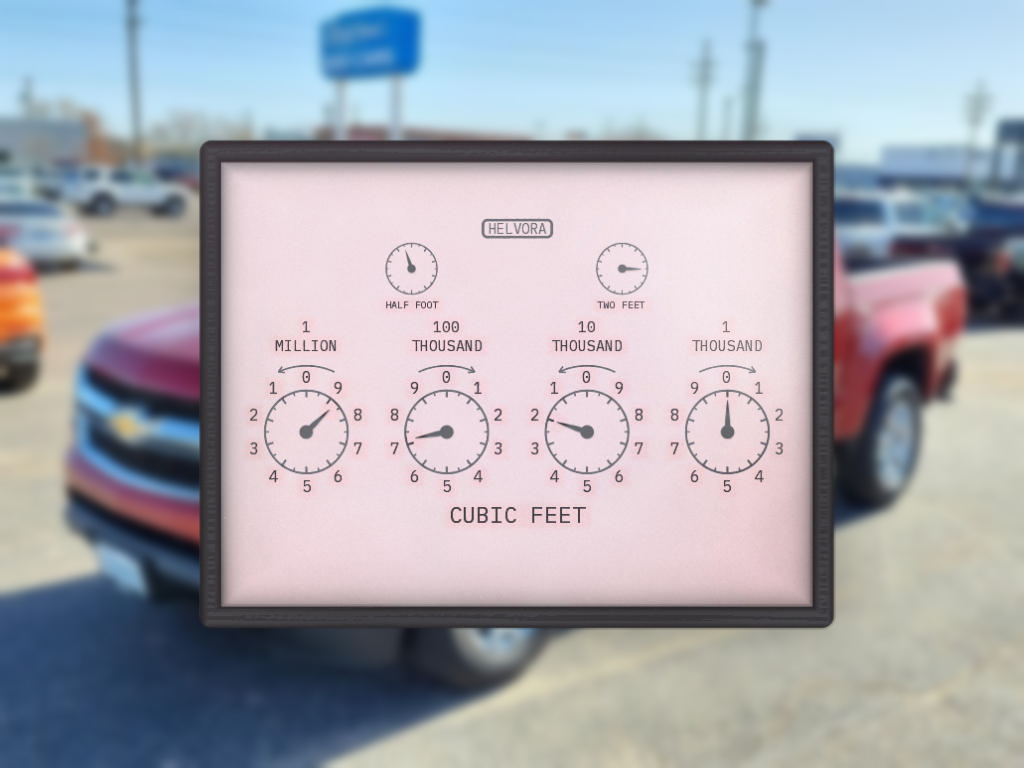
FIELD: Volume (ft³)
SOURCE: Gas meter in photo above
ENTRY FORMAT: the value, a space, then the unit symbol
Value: 872000 ft³
